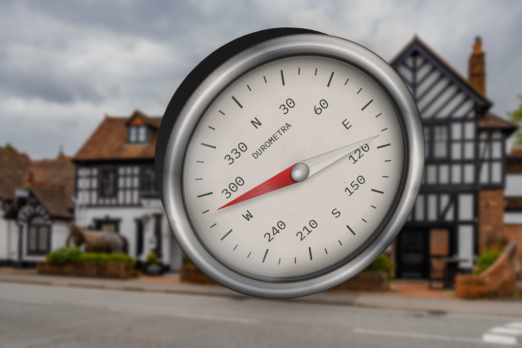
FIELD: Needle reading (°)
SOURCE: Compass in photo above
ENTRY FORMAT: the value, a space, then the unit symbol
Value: 290 °
